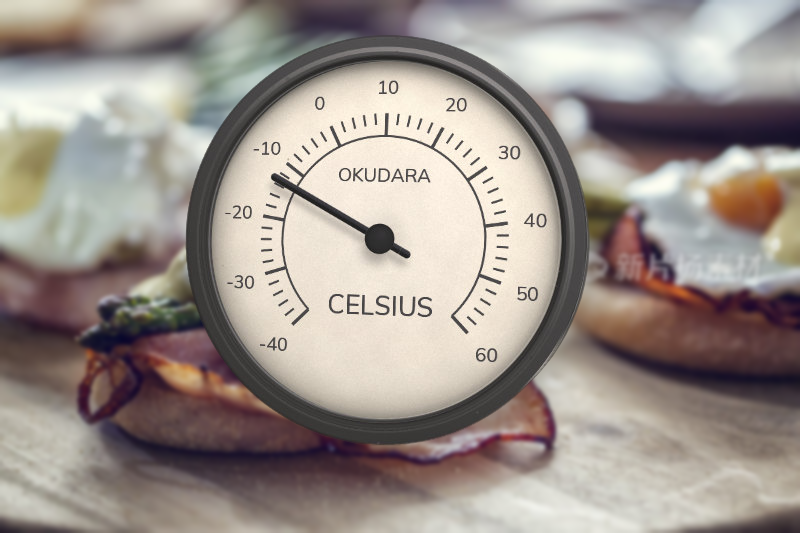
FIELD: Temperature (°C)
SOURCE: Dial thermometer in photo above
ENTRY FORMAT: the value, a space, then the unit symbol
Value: -13 °C
